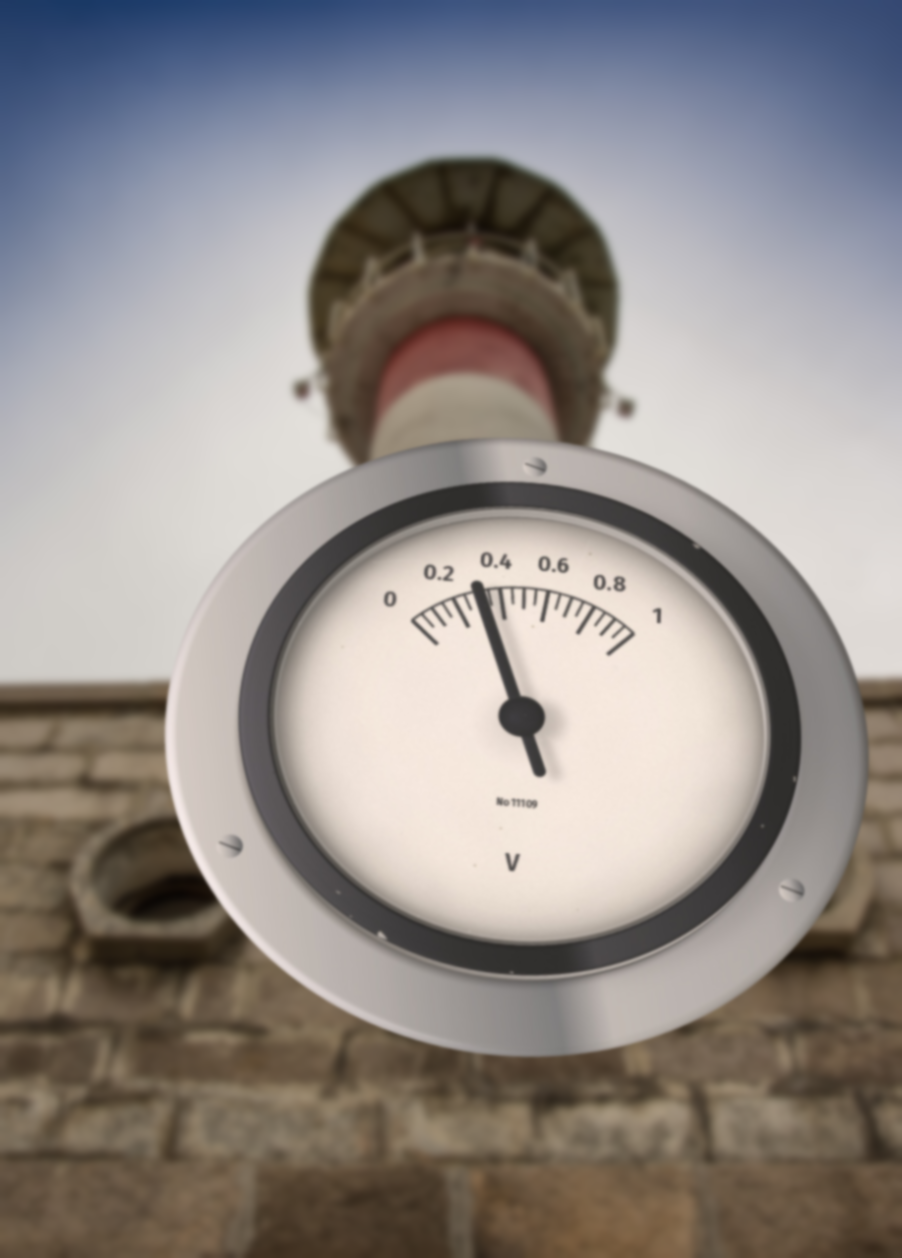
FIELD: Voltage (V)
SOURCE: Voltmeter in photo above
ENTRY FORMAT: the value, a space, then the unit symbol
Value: 0.3 V
